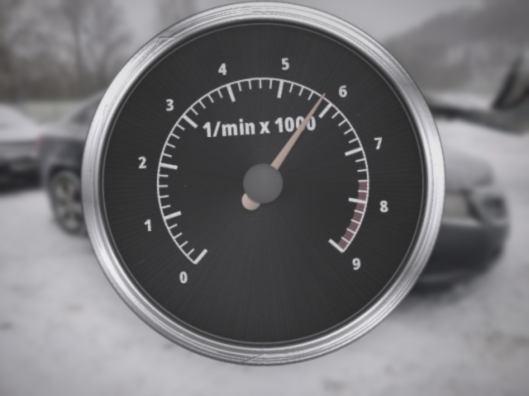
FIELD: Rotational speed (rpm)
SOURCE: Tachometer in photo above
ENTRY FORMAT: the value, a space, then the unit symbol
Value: 5800 rpm
